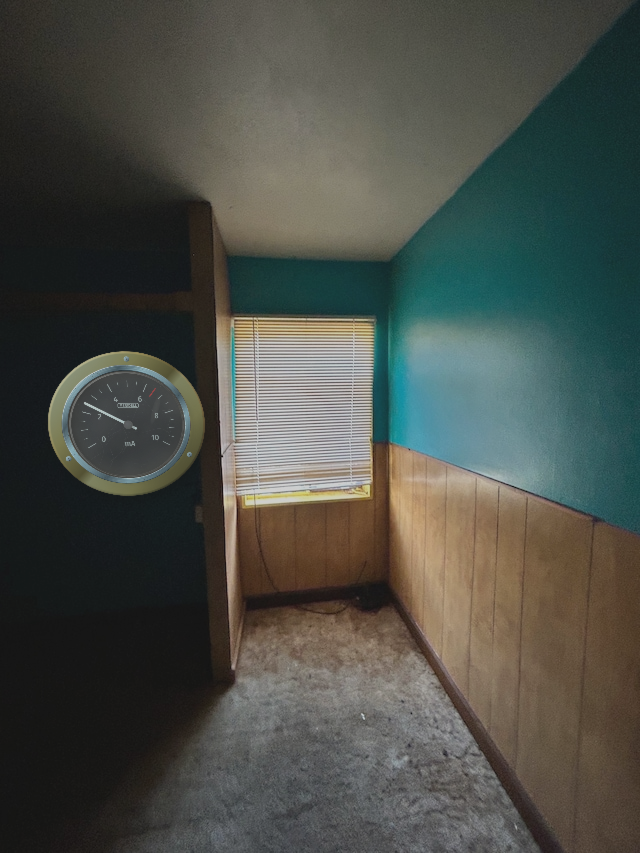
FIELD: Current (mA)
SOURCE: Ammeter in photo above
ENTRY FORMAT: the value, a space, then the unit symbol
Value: 2.5 mA
